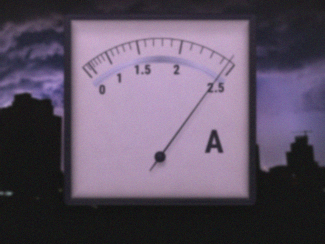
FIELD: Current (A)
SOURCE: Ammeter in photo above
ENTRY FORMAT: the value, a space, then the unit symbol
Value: 2.45 A
